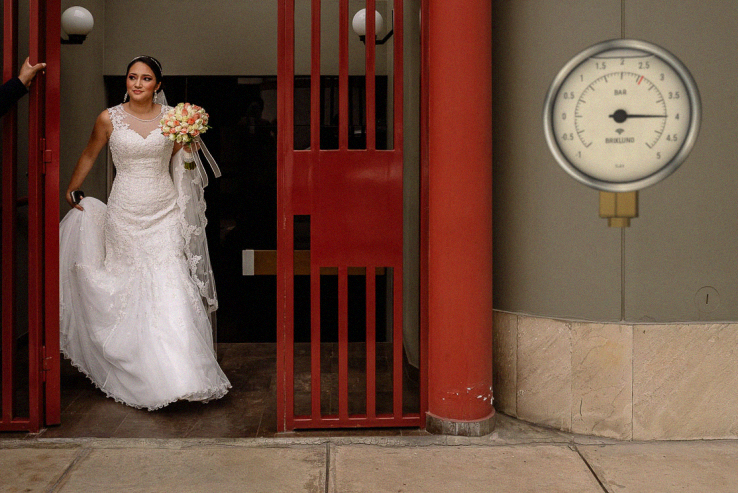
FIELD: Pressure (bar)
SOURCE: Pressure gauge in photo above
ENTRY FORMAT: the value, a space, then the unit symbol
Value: 4 bar
